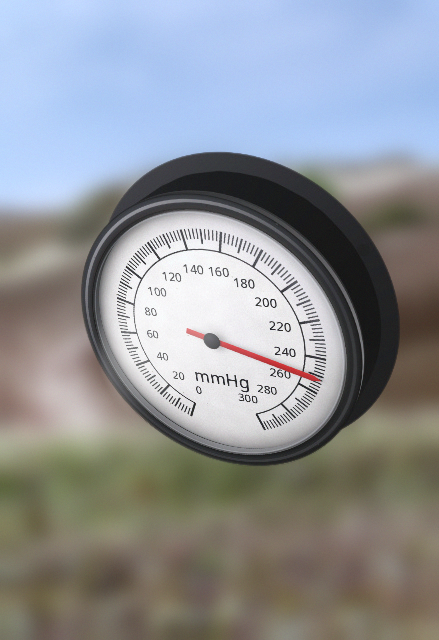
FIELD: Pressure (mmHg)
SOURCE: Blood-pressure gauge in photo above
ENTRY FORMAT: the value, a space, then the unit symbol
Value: 250 mmHg
